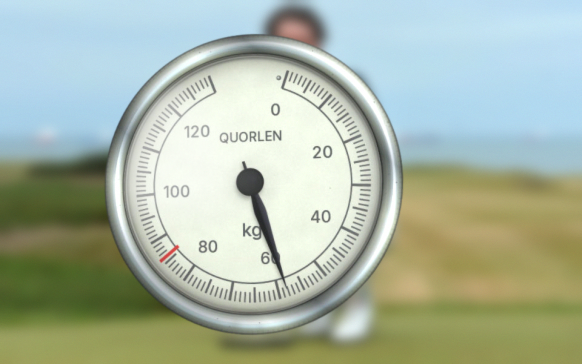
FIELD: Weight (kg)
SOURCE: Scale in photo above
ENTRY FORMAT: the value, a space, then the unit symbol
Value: 58 kg
